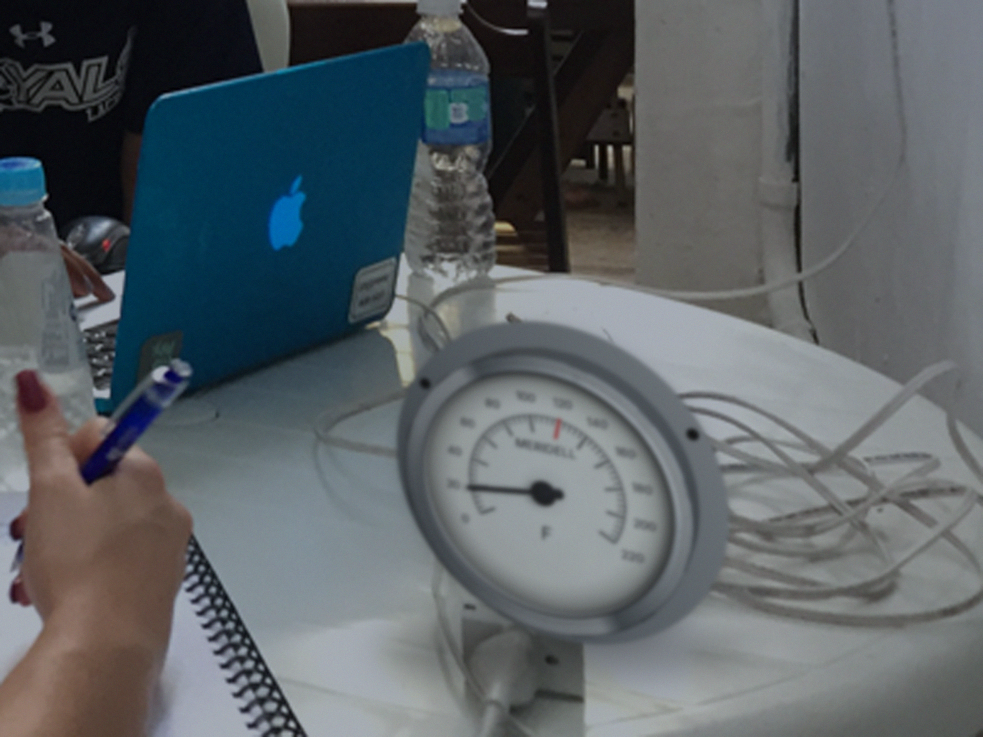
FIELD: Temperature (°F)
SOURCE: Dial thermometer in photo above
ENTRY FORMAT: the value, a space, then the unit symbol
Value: 20 °F
